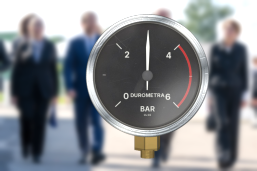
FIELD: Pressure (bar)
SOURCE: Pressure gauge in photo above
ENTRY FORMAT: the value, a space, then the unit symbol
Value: 3 bar
